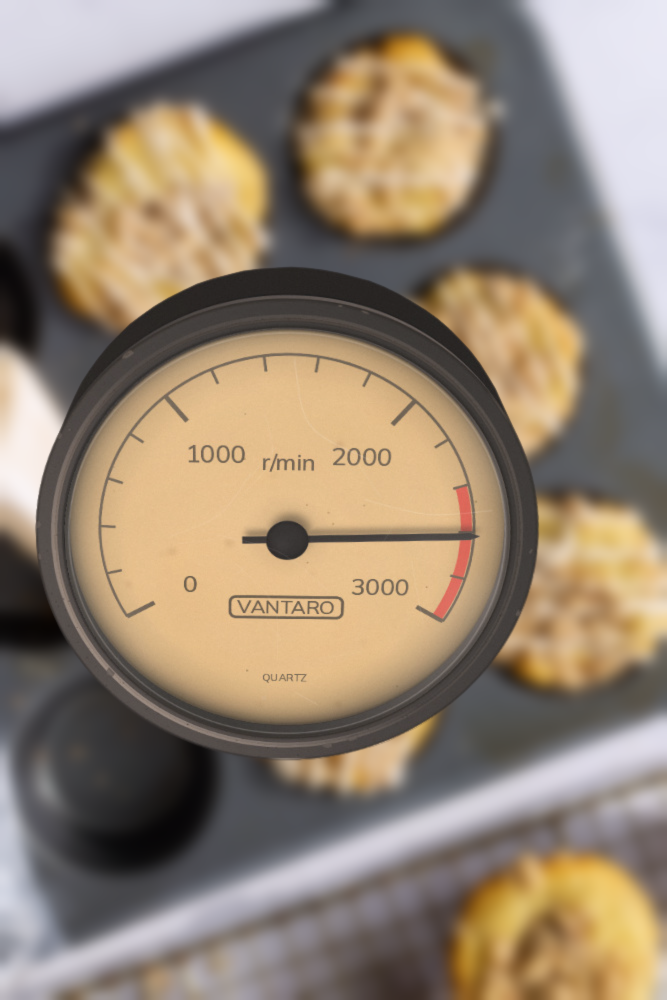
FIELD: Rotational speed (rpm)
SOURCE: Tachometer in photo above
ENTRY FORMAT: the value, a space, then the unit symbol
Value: 2600 rpm
